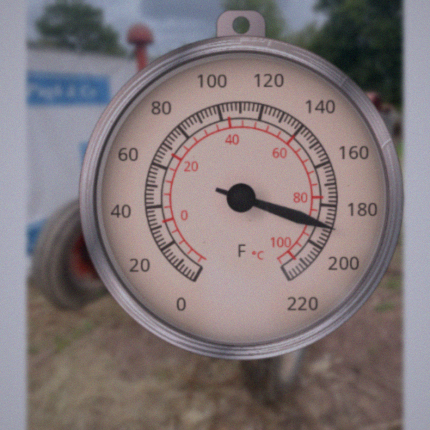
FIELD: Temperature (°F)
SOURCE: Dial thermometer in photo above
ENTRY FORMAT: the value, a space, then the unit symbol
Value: 190 °F
